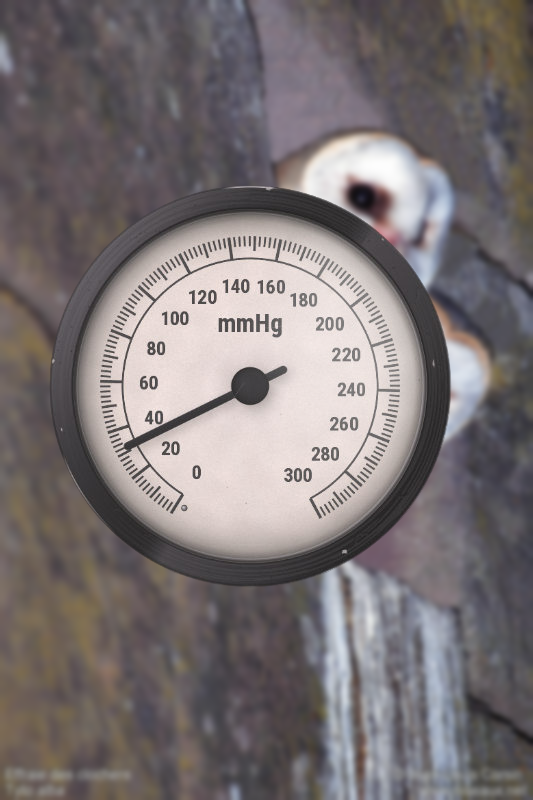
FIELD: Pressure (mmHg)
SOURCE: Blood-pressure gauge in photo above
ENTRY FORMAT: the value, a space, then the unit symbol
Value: 32 mmHg
